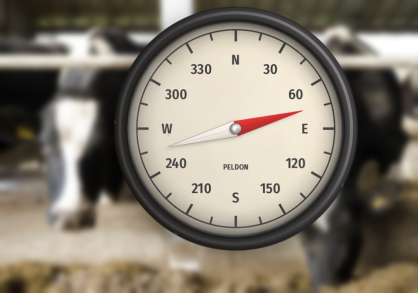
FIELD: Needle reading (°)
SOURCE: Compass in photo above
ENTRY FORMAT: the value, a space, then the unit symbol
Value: 75 °
